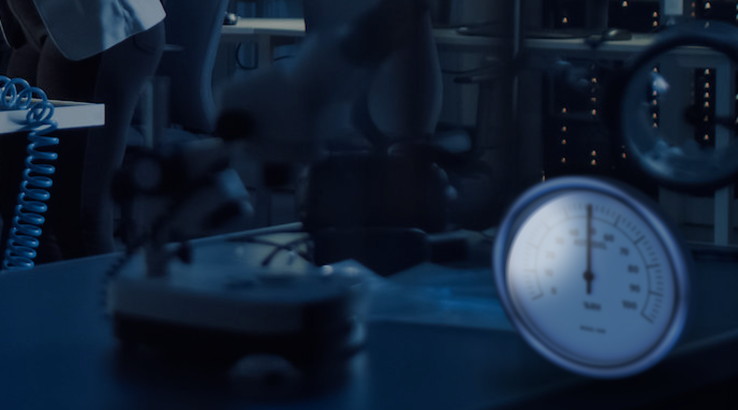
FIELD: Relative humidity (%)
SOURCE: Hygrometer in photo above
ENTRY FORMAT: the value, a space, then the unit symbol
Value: 50 %
